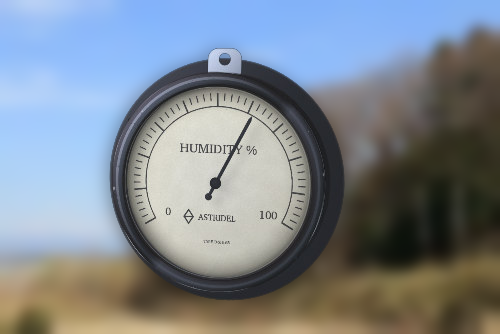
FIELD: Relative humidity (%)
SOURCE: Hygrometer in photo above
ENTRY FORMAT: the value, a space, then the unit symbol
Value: 62 %
